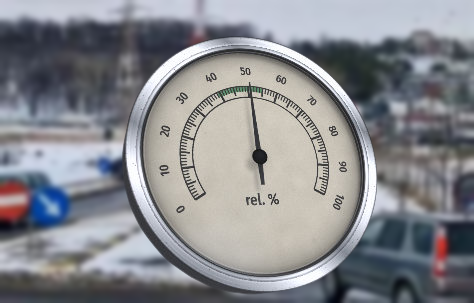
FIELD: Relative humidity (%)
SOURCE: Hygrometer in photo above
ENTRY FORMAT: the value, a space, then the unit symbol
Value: 50 %
